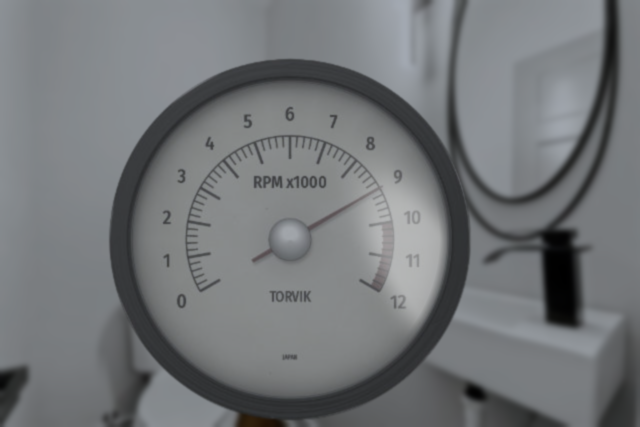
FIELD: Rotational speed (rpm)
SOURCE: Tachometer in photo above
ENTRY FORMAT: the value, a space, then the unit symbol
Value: 9000 rpm
